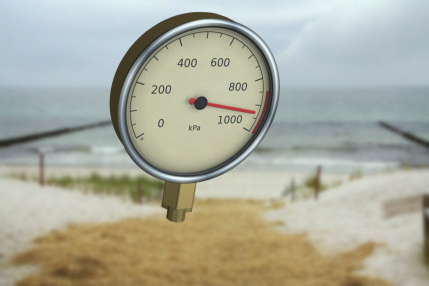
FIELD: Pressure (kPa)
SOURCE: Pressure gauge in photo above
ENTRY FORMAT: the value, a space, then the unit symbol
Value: 925 kPa
